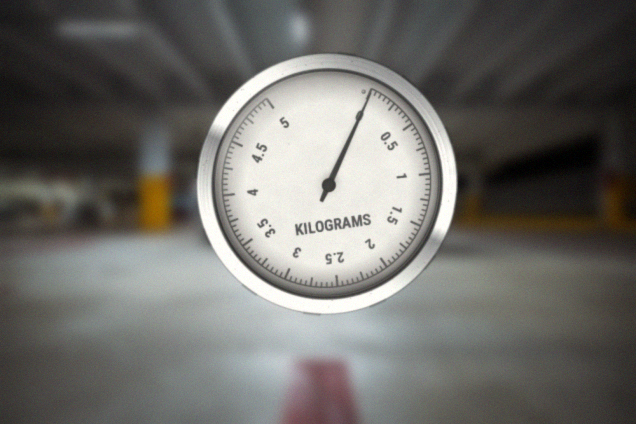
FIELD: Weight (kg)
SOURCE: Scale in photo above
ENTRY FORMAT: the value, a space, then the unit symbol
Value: 0 kg
